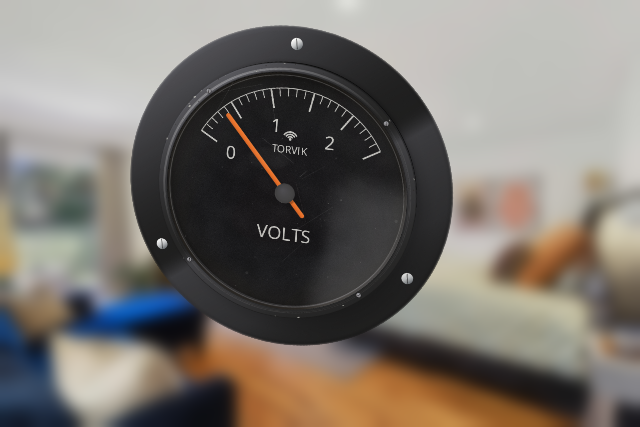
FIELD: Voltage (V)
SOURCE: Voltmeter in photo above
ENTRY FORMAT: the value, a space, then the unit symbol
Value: 0.4 V
